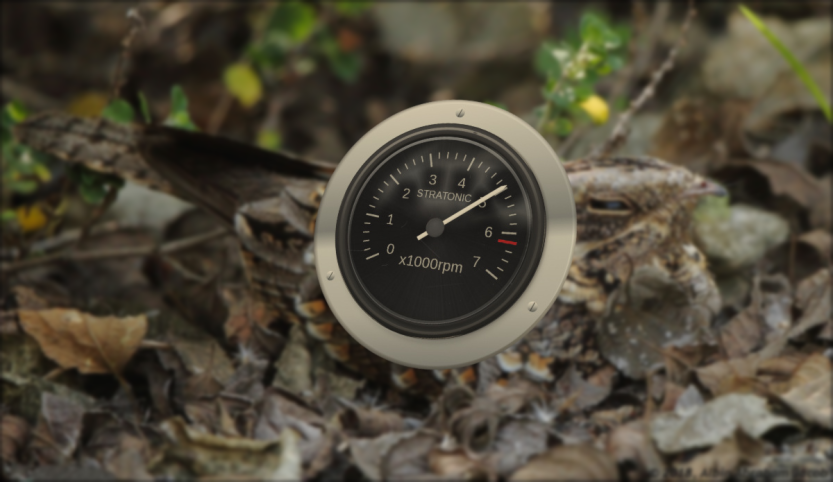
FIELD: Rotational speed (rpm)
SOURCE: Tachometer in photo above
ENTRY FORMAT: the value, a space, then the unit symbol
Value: 5000 rpm
